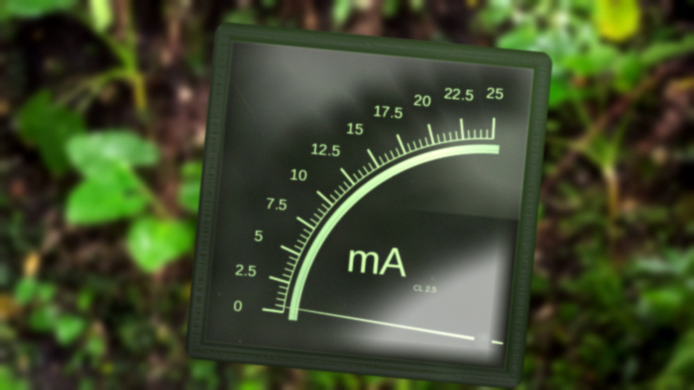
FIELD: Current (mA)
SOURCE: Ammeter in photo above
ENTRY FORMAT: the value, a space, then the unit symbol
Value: 0.5 mA
